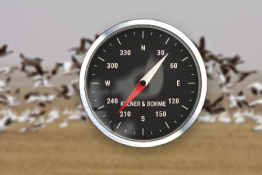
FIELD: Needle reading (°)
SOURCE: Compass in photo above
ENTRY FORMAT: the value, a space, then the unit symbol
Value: 220 °
